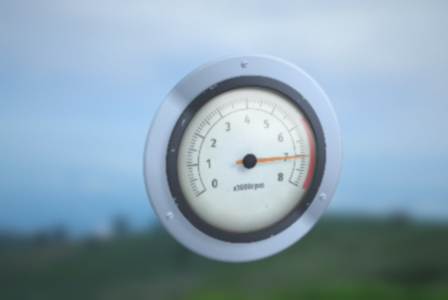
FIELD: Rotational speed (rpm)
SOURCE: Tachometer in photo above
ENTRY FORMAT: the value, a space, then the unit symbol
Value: 7000 rpm
